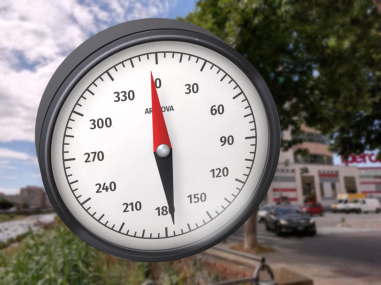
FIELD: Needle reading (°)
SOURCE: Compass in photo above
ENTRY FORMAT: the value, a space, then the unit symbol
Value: 355 °
